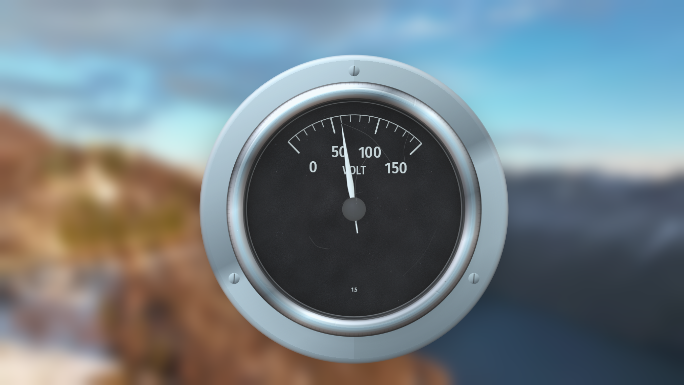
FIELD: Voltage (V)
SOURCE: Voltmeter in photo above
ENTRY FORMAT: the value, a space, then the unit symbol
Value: 60 V
